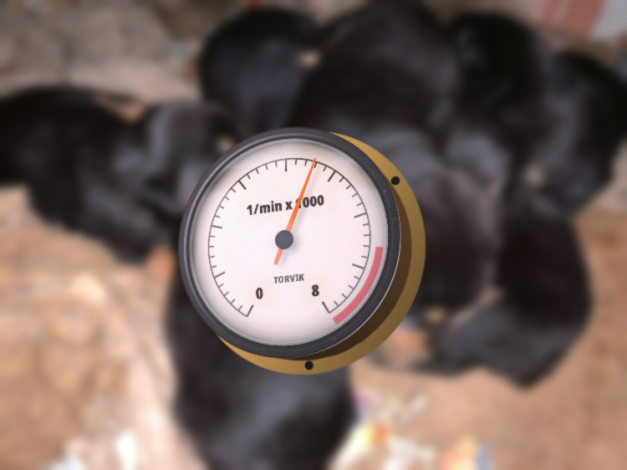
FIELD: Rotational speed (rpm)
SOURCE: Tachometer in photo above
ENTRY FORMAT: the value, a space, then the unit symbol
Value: 4600 rpm
